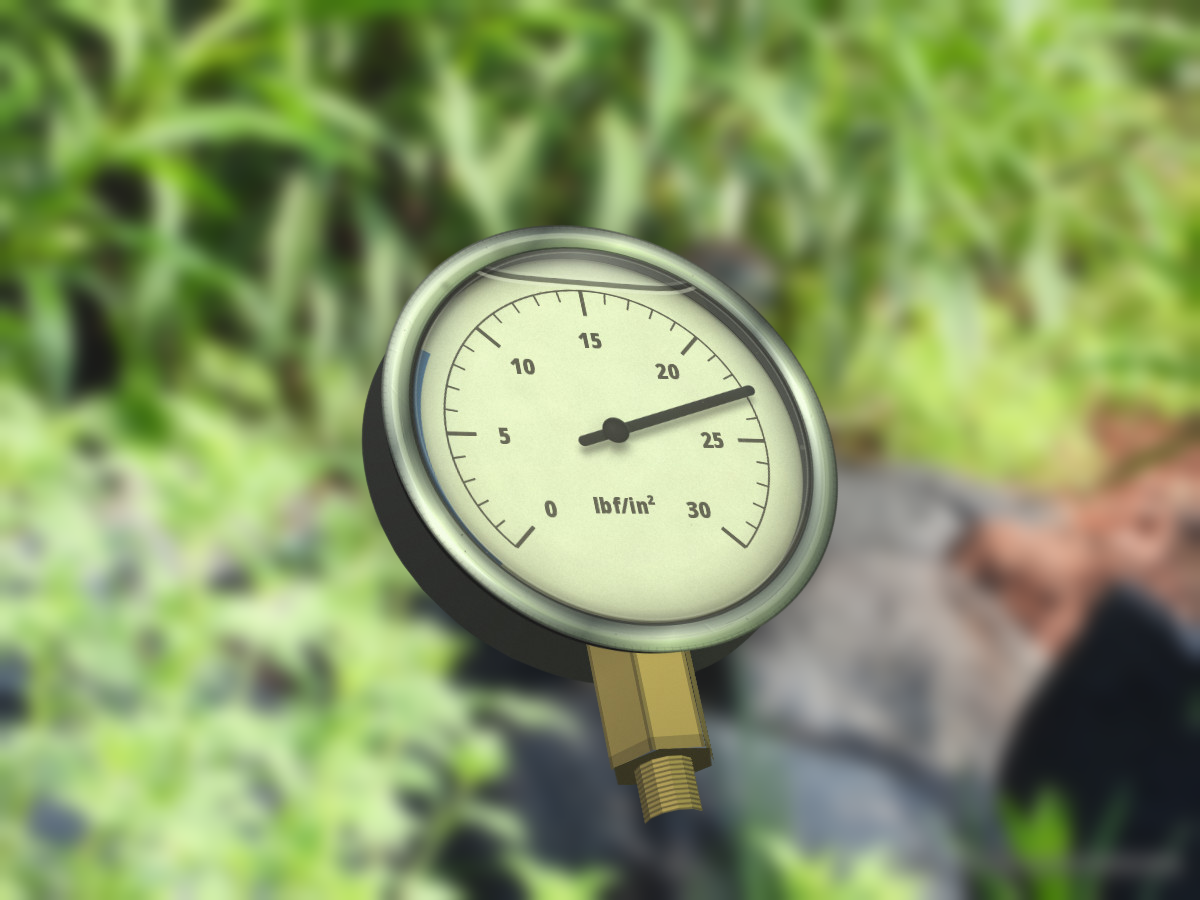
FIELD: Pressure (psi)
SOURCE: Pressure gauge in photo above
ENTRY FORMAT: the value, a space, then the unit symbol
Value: 23 psi
